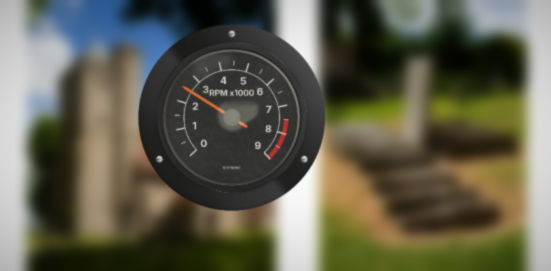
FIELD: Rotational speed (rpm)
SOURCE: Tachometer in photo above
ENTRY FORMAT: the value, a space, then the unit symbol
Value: 2500 rpm
